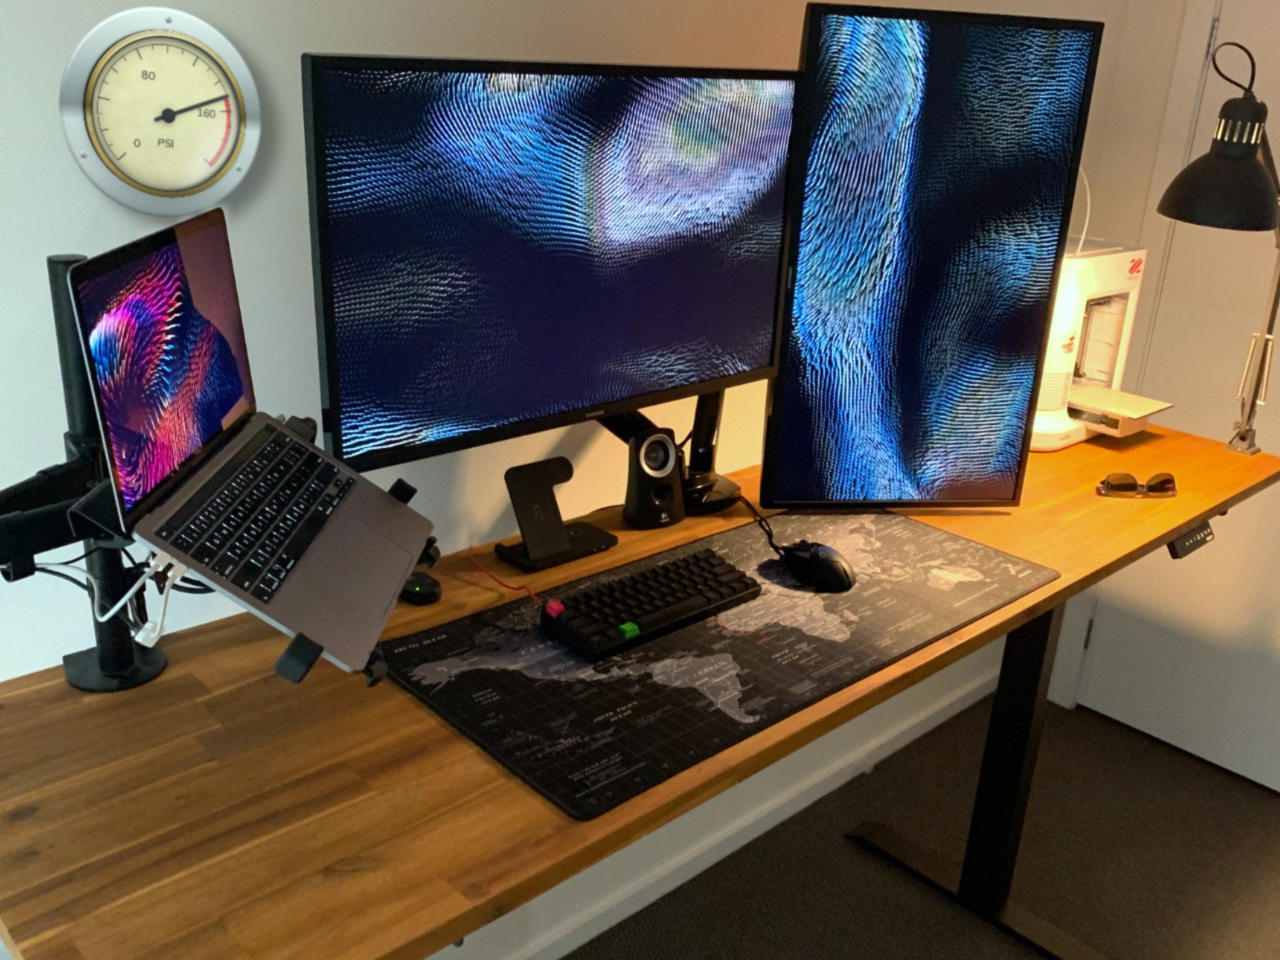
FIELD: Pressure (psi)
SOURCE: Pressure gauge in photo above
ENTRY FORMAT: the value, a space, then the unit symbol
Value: 150 psi
